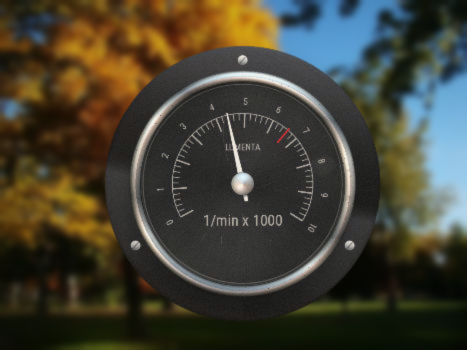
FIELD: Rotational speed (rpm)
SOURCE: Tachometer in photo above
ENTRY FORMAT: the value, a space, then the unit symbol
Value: 4400 rpm
